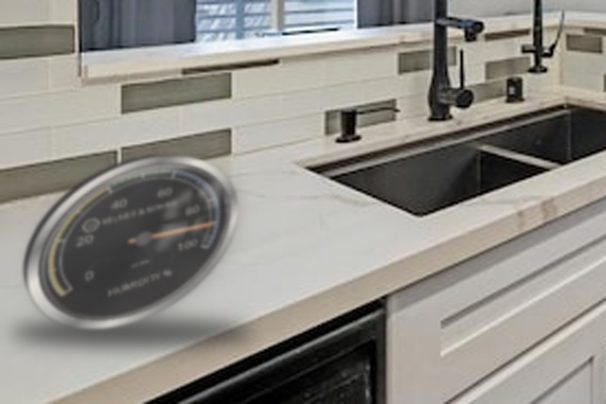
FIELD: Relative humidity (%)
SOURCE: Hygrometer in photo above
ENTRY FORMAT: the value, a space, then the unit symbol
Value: 90 %
